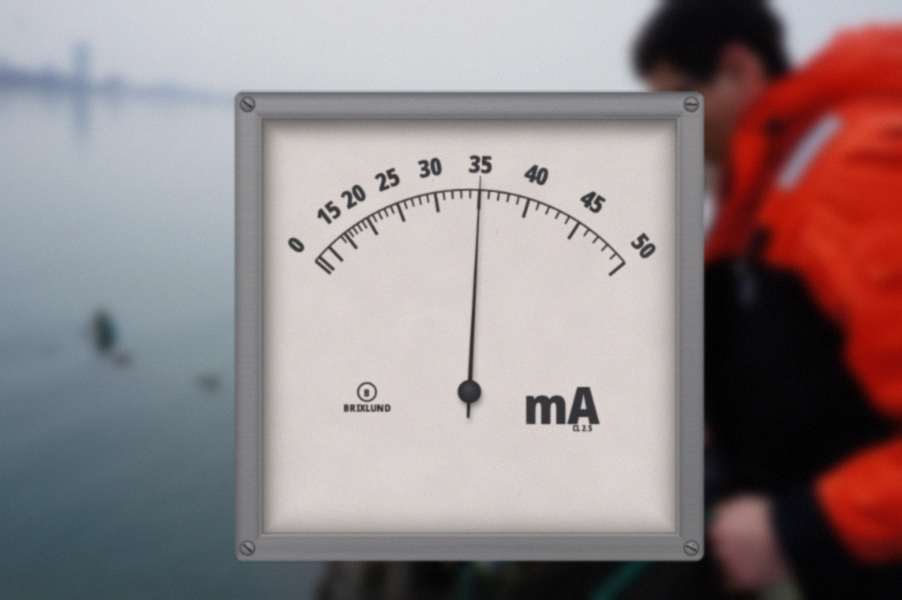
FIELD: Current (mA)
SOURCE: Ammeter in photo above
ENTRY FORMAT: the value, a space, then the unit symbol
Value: 35 mA
